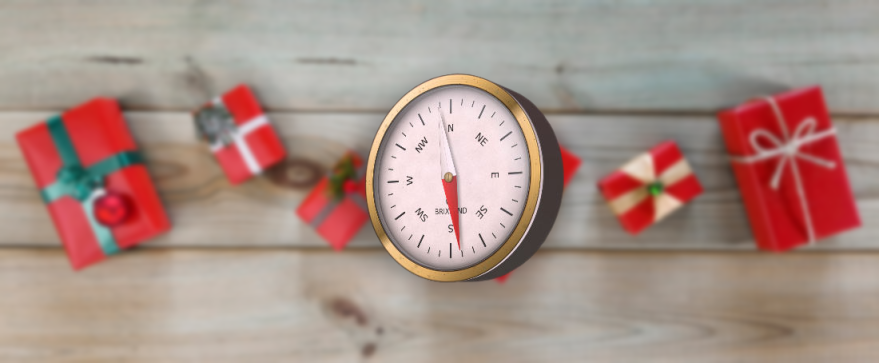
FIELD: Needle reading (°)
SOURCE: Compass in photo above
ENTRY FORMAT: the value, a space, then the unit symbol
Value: 170 °
